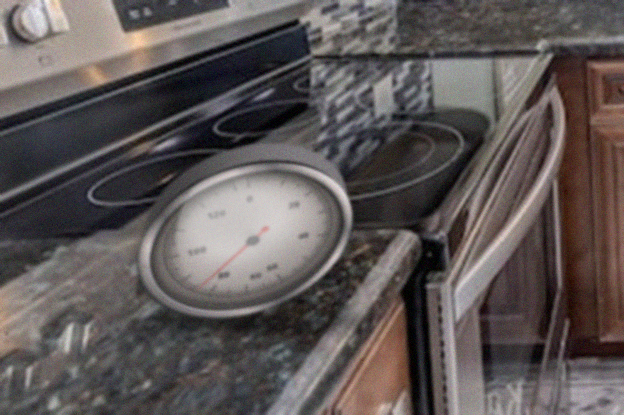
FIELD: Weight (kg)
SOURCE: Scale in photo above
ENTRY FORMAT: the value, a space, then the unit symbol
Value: 85 kg
